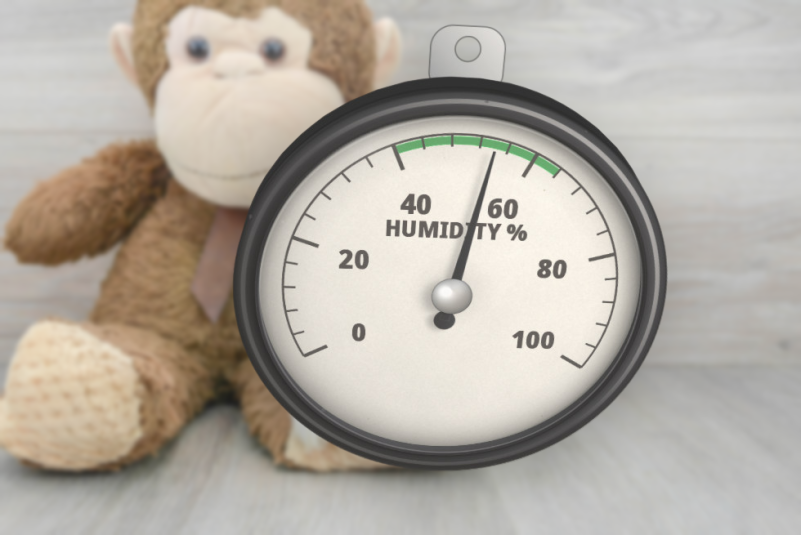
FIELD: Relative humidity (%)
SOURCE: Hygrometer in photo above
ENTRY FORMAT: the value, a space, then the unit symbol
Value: 54 %
